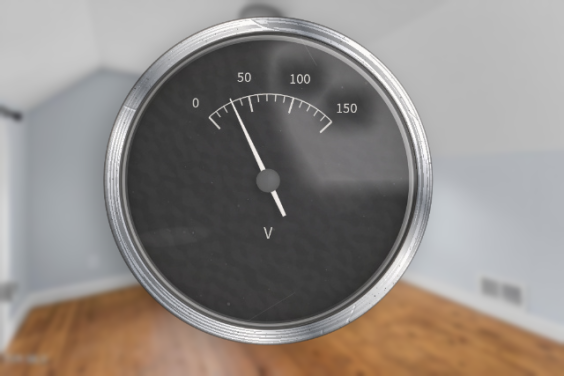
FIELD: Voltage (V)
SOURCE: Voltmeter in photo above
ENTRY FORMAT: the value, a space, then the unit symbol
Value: 30 V
